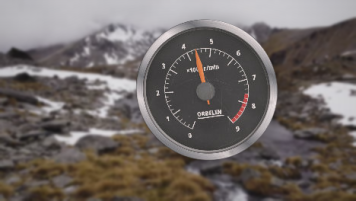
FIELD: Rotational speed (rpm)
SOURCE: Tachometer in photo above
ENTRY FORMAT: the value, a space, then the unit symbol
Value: 4400 rpm
